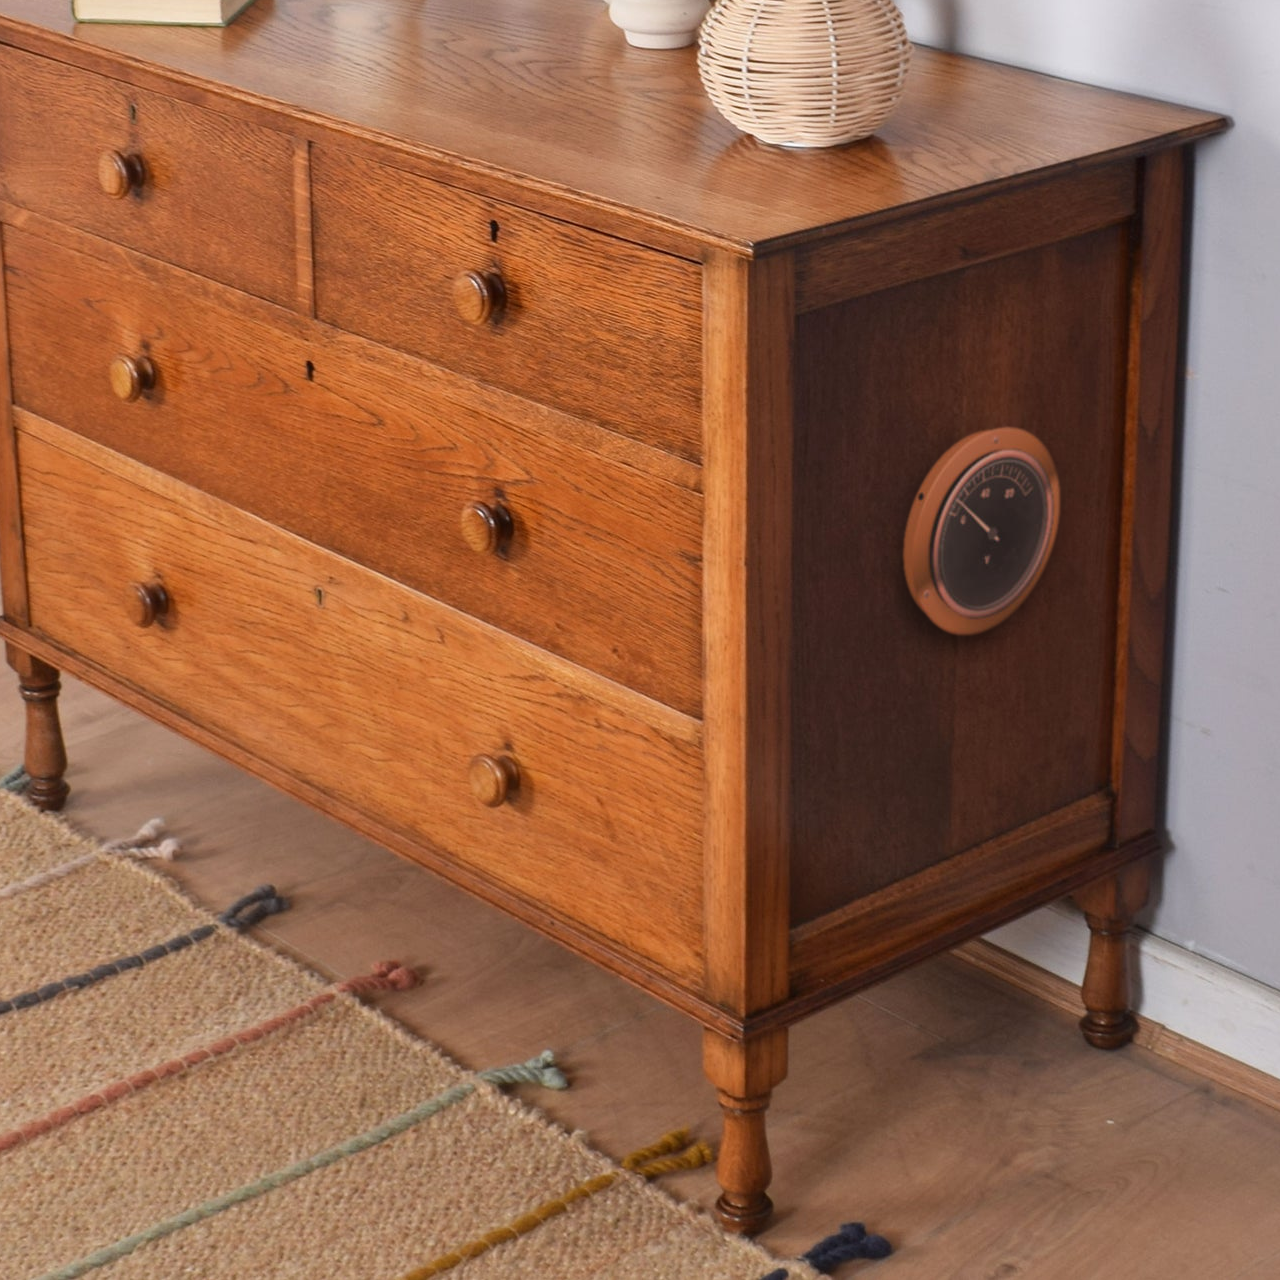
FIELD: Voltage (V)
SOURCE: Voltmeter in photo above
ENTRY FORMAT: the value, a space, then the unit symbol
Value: 10 V
